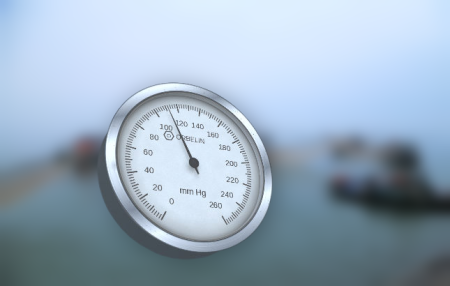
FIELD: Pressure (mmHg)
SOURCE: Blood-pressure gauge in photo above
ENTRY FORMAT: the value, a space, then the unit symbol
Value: 110 mmHg
